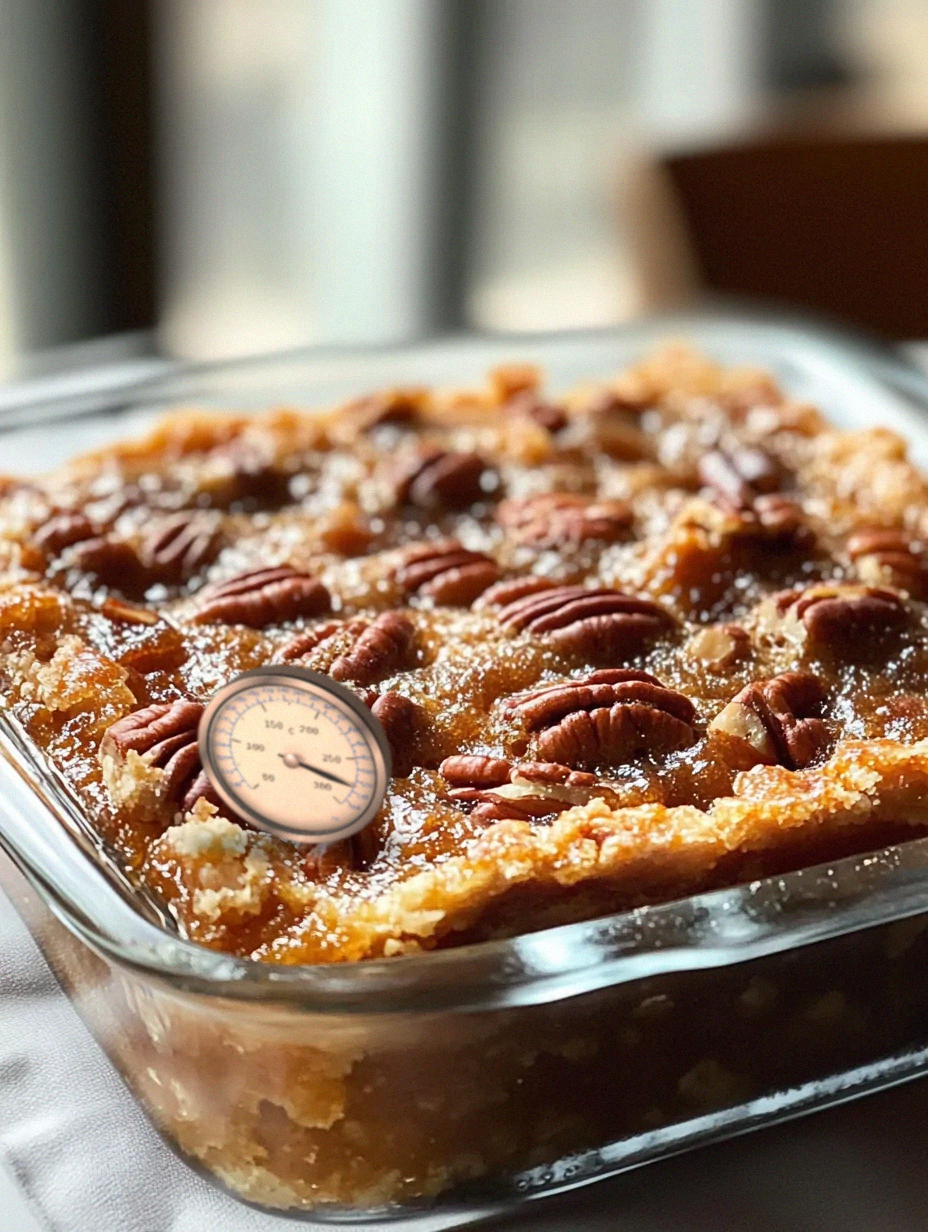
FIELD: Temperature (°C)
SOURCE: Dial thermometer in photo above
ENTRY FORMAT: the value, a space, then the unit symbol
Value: 275 °C
